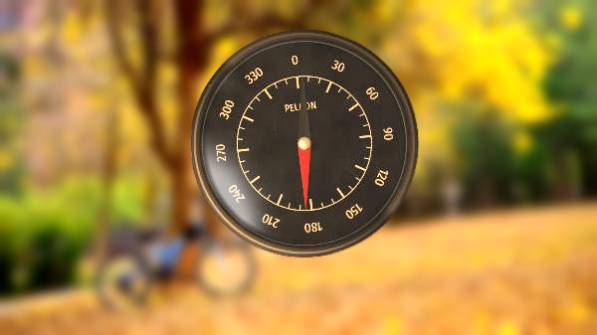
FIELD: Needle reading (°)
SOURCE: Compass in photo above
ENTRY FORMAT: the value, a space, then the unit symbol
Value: 185 °
